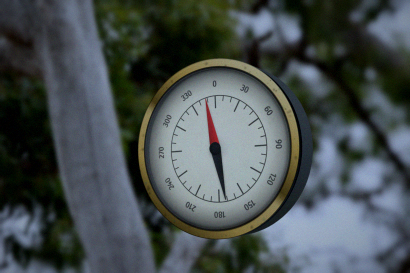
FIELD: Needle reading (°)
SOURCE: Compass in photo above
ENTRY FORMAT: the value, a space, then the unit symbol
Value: 350 °
